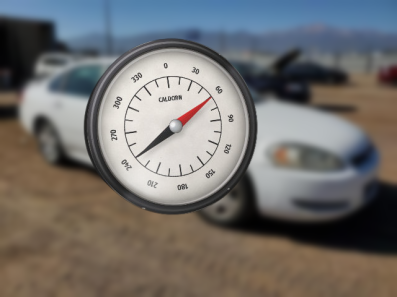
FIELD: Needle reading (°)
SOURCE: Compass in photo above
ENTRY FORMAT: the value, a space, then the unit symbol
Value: 60 °
